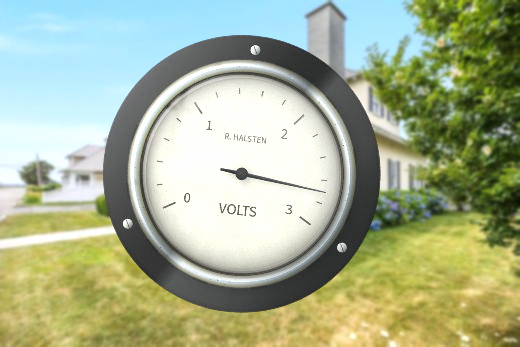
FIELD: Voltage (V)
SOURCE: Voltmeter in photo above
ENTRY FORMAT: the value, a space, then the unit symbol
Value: 2.7 V
